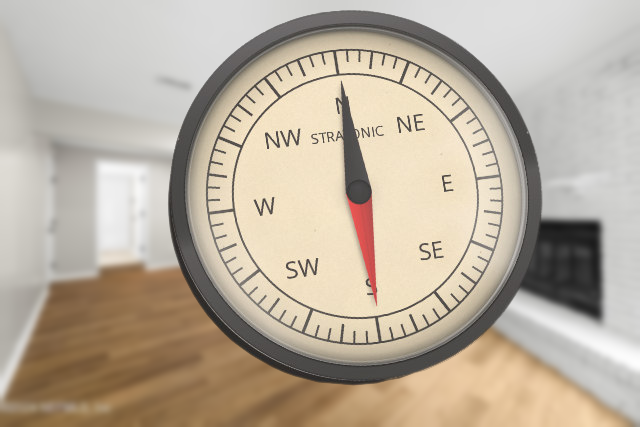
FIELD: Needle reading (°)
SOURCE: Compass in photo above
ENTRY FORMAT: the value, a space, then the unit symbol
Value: 180 °
